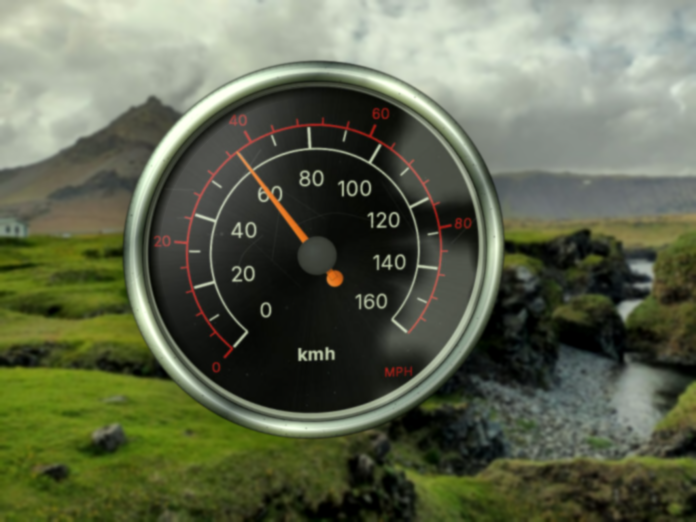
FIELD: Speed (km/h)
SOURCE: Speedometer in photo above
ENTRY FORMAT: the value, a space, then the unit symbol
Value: 60 km/h
